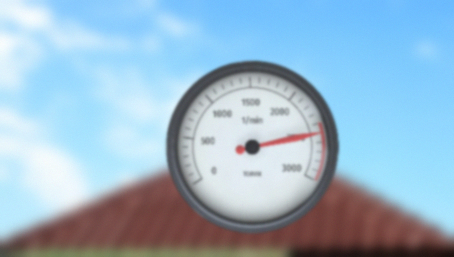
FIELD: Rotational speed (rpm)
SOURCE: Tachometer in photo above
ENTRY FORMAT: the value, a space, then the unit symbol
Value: 2500 rpm
